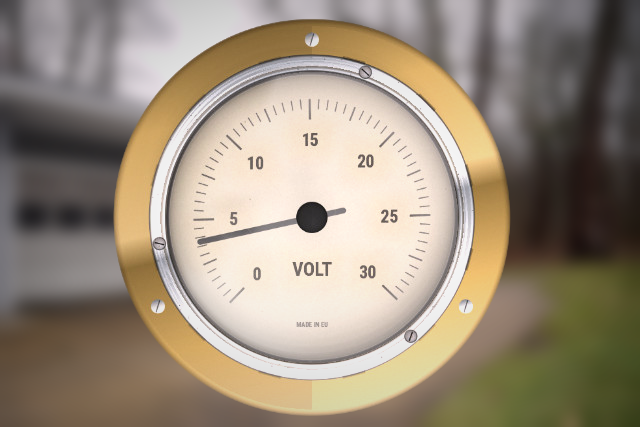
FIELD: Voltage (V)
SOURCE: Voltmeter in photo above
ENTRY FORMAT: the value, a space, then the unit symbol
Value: 3.75 V
